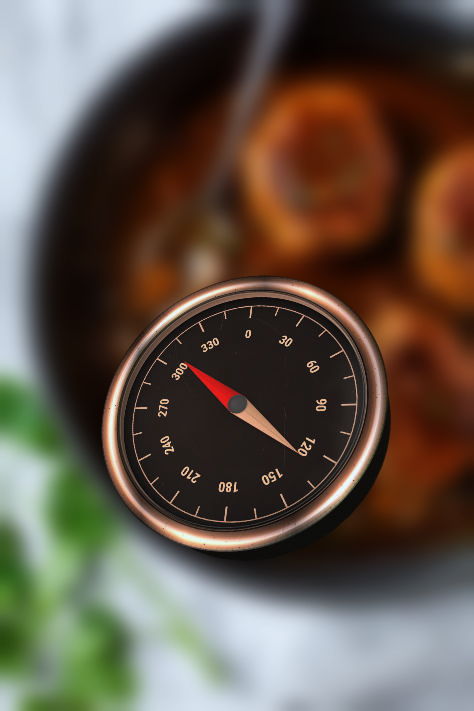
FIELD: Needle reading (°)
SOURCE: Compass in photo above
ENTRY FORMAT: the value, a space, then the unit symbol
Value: 307.5 °
